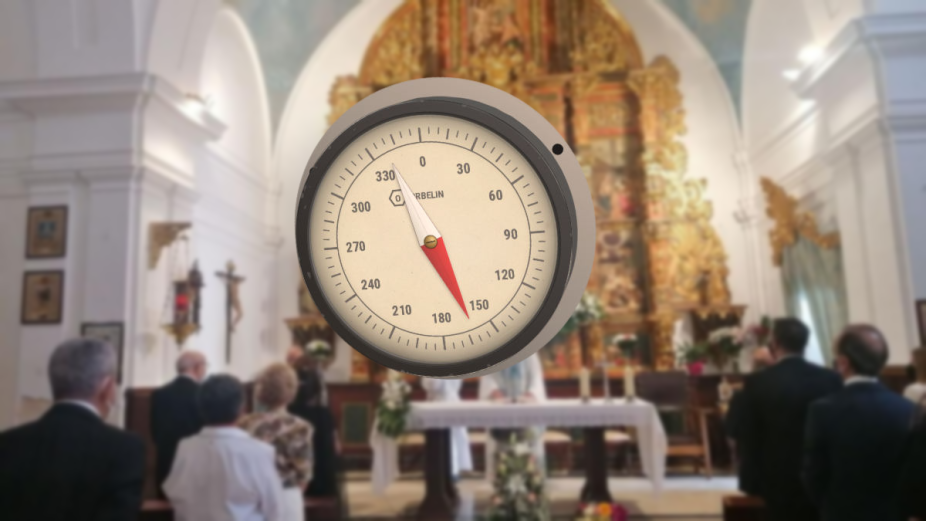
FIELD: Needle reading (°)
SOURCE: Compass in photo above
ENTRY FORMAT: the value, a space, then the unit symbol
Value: 160 °
